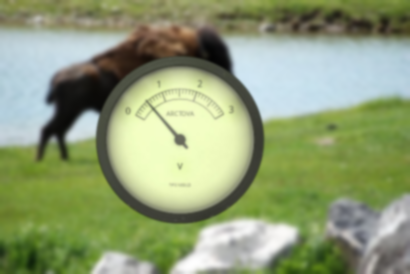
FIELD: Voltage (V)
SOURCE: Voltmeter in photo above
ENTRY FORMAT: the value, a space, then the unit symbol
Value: 0.5 V
